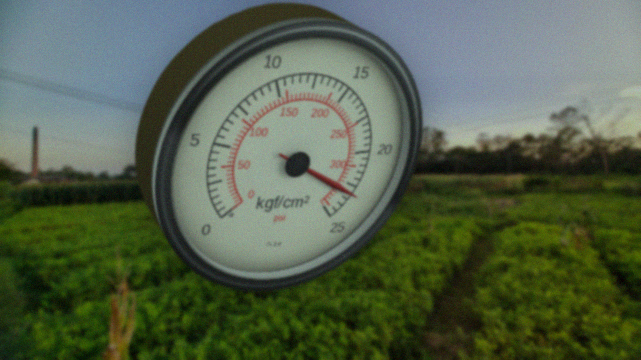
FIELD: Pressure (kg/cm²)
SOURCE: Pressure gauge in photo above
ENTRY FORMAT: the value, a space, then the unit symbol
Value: 23 kg/cm²
